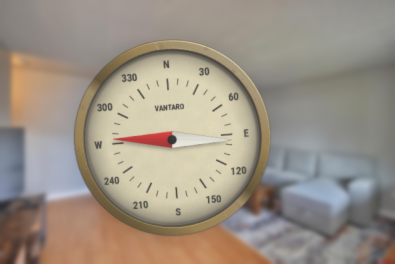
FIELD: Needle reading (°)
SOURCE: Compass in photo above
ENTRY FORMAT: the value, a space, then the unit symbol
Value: 275 °
